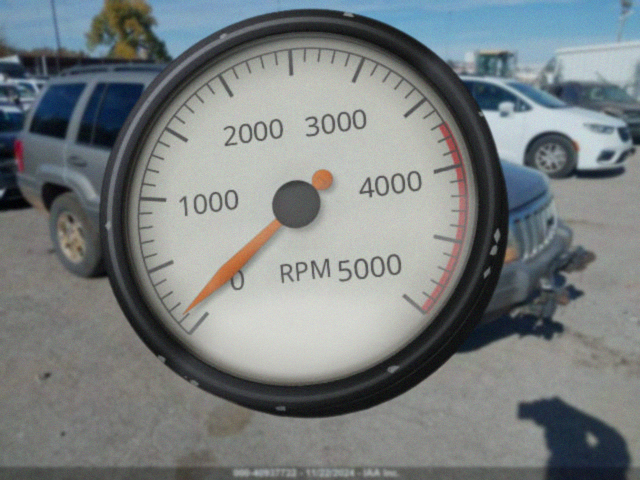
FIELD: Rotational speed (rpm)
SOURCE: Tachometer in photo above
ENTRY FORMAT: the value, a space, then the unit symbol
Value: 100 rpm
